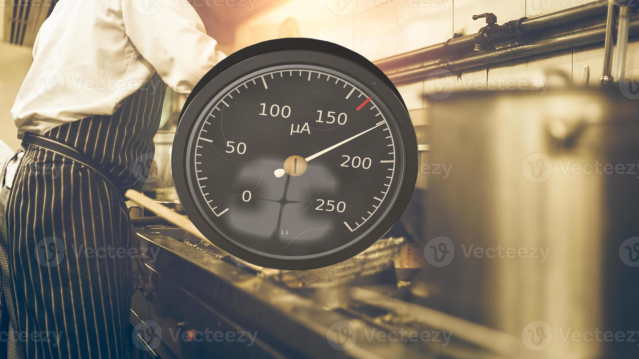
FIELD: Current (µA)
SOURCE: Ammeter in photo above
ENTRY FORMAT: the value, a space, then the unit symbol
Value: 175 µA
